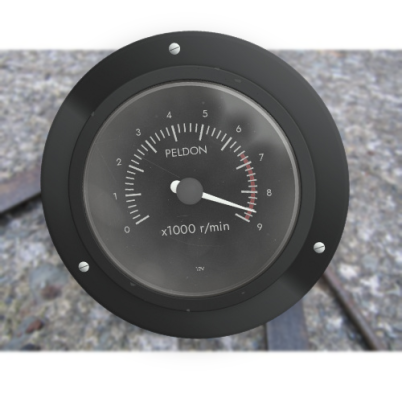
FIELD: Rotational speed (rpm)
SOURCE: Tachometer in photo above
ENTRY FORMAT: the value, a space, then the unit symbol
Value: 8600 rpm
